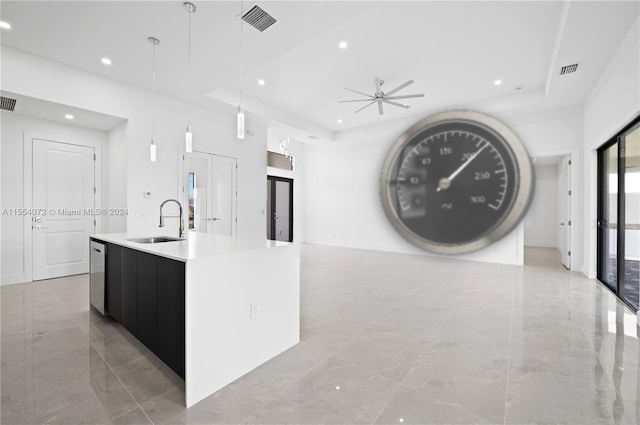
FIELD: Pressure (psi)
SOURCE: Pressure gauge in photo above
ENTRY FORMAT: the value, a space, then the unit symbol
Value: 210 psi
